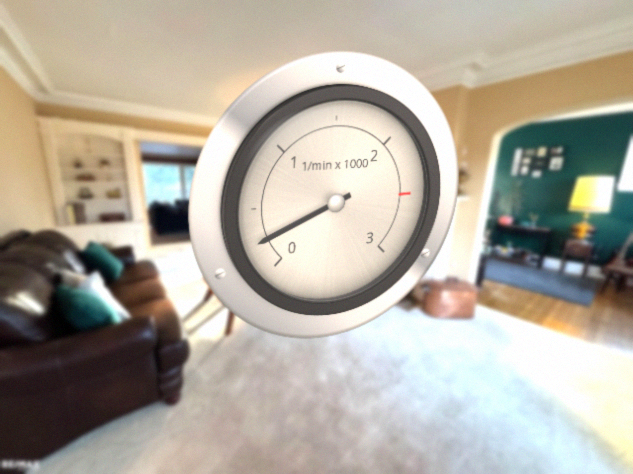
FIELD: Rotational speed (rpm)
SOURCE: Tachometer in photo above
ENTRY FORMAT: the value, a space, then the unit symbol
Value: 250 rpm
